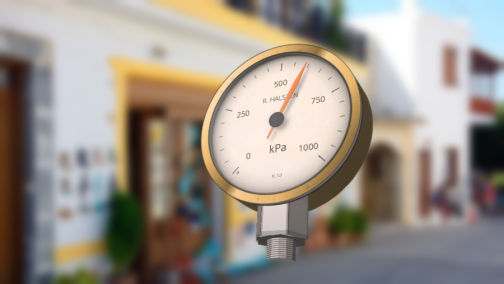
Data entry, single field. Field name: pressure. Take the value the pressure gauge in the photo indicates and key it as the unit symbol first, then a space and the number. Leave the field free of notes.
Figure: kPa 600
